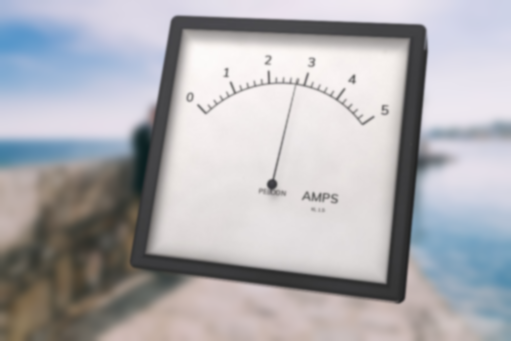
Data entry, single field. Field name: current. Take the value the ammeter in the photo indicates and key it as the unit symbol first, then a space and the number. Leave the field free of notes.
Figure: A 2.8
